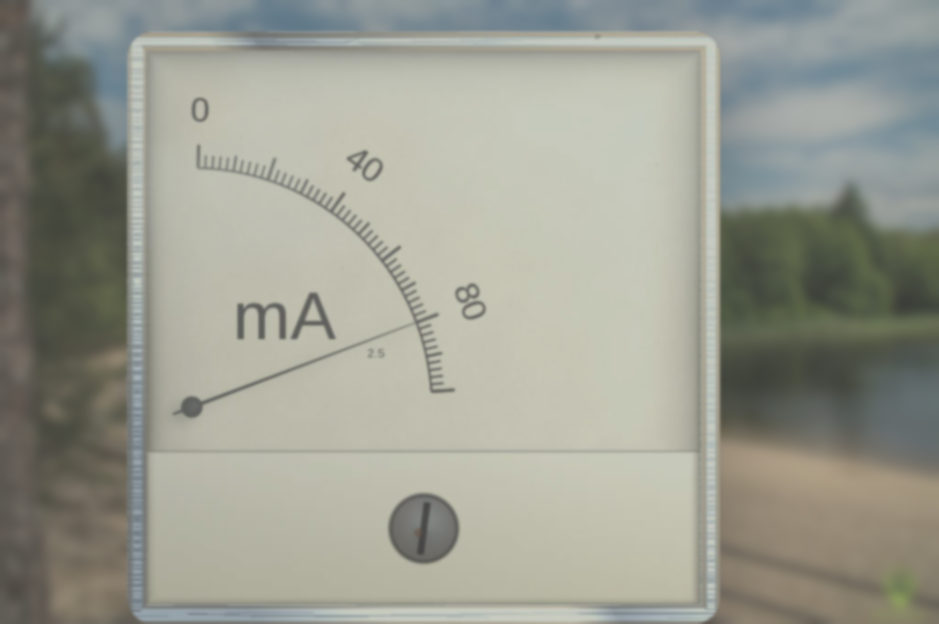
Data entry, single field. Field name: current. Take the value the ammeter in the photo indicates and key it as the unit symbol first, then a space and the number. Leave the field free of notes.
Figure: mA 80
